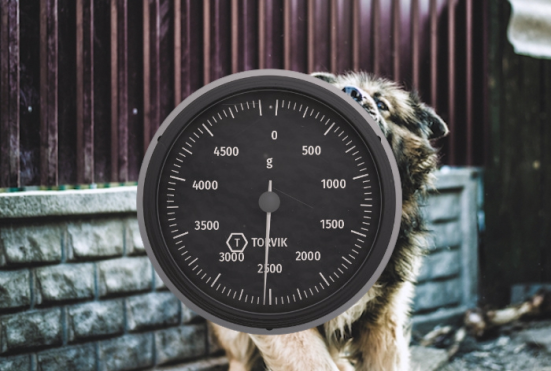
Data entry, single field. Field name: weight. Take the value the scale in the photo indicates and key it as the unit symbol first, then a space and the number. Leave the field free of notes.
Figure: g 2550
